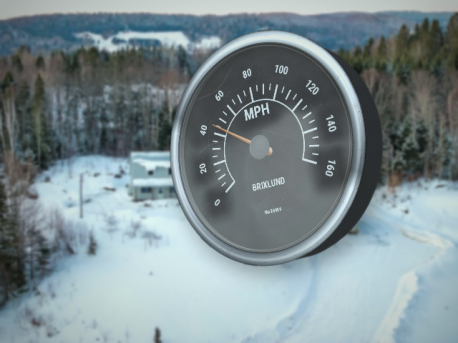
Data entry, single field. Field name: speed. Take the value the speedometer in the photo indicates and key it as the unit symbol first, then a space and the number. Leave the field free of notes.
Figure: mph 45
